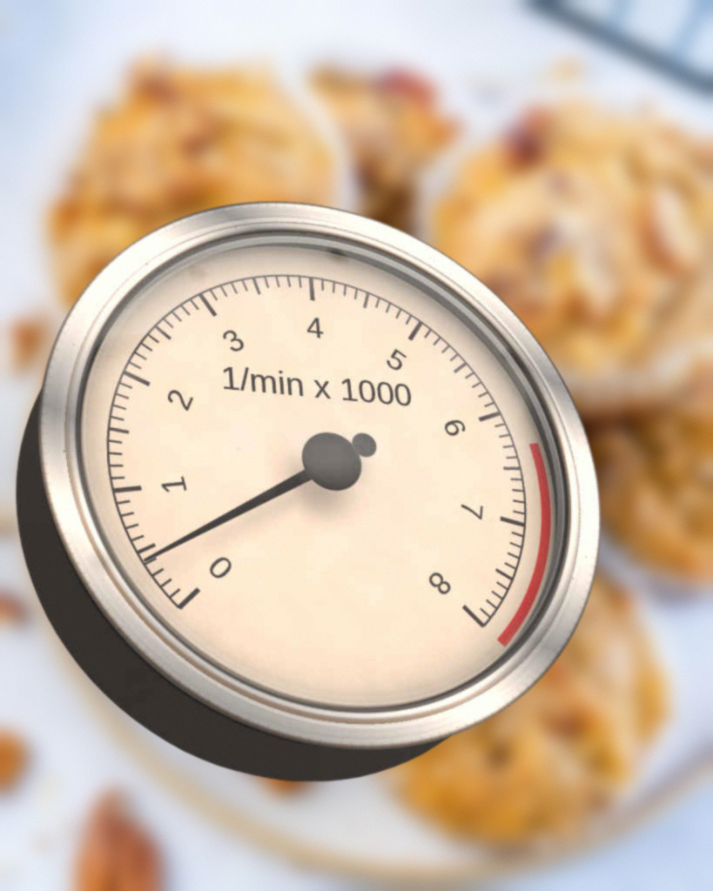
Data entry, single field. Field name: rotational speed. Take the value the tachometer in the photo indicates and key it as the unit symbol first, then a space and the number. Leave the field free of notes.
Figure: rpm 400
